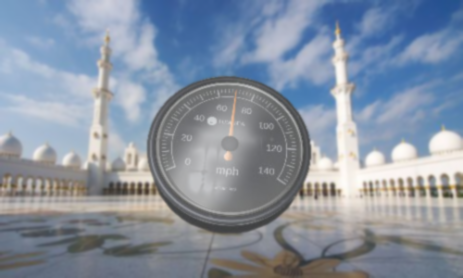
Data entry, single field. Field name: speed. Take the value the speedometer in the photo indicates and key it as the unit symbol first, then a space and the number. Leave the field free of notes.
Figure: mph 70
